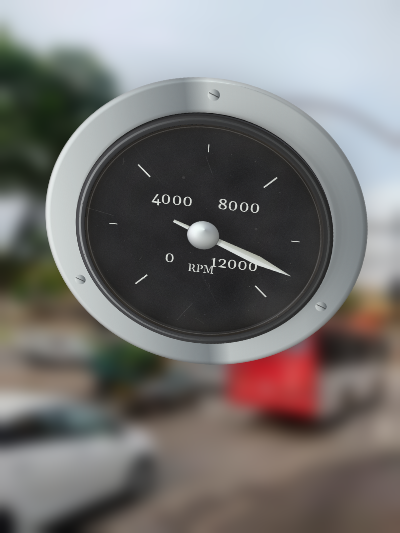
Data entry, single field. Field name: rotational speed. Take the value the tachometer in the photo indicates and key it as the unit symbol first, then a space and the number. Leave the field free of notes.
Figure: rpm 11000
